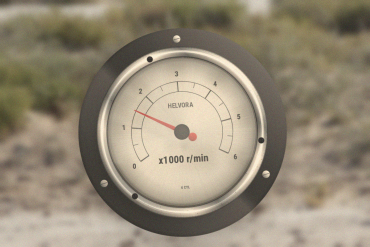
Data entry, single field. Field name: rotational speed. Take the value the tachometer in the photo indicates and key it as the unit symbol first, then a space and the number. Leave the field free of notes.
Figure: rpm 1500
